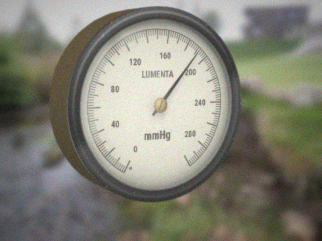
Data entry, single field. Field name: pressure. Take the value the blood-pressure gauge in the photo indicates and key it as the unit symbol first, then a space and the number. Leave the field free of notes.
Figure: mmHg 190
